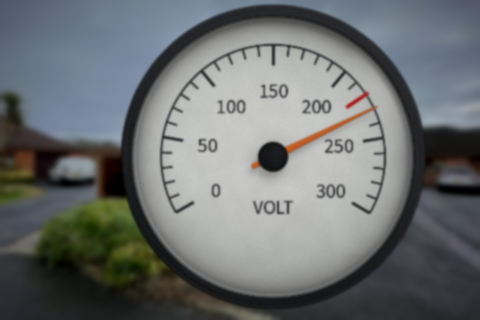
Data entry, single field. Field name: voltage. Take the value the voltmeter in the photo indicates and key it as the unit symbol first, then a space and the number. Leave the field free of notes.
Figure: V 230
